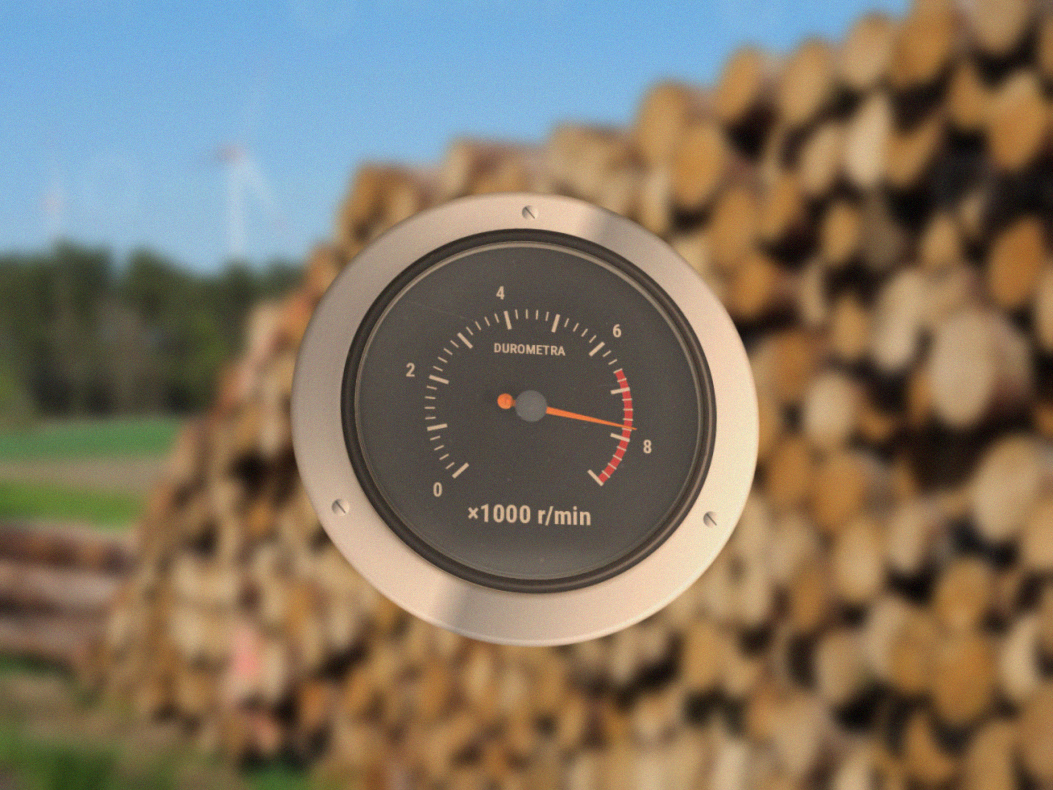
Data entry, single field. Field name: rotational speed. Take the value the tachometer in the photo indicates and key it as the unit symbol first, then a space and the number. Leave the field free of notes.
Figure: rpm 7800
